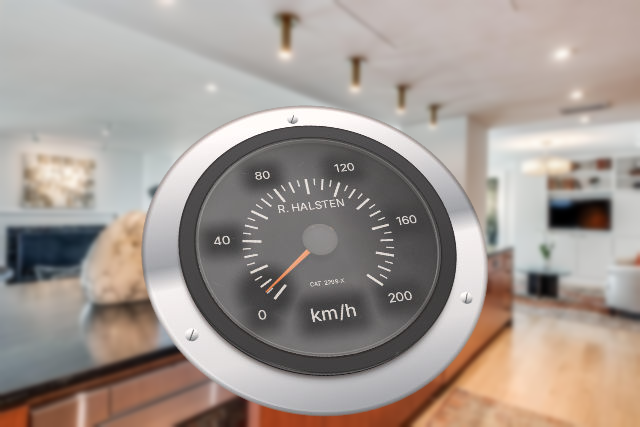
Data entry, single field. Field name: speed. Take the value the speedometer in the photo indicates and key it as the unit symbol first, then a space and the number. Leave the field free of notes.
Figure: km/h 5
